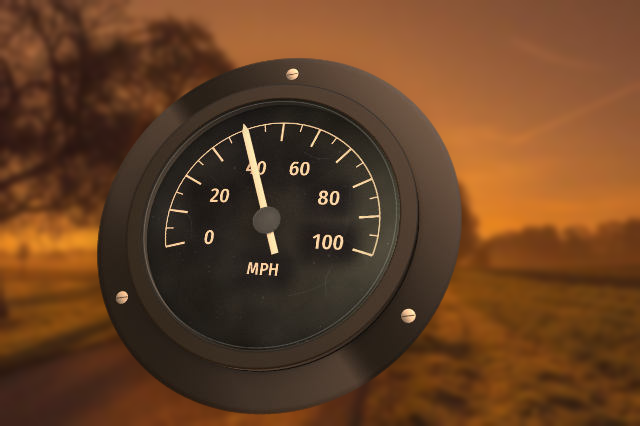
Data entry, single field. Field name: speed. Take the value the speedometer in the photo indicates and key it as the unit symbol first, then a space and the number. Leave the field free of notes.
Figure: mph 40
